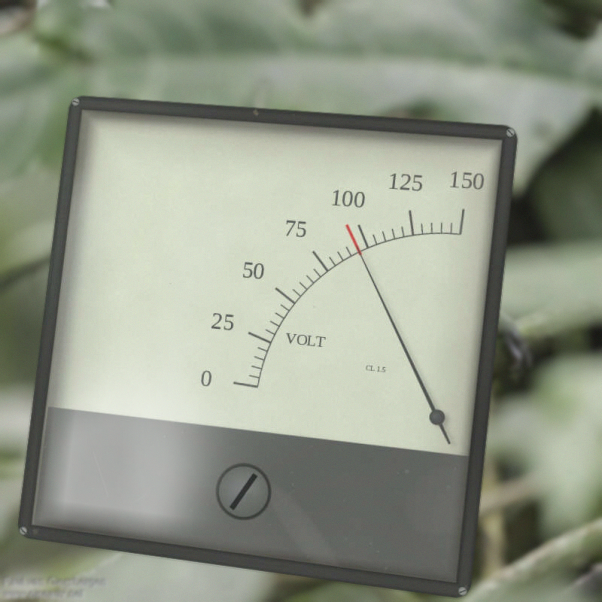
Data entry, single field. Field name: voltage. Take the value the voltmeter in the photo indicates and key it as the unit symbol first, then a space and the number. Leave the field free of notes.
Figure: V 95
